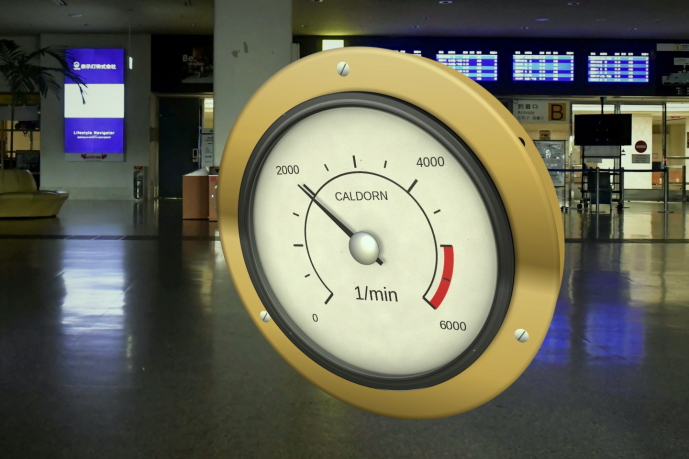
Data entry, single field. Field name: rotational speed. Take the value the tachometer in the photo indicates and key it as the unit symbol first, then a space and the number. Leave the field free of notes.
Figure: rpm 2000
